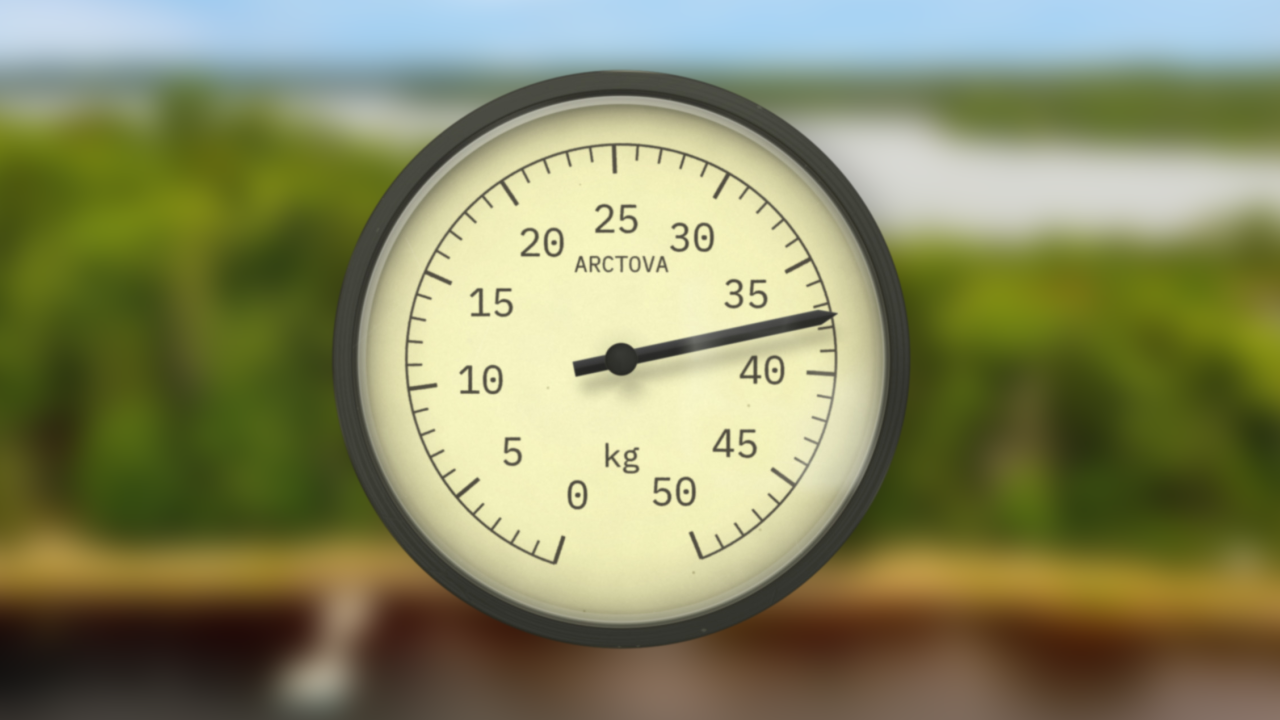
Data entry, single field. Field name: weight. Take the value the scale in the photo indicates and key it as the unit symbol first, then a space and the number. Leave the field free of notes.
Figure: kg 37.5
